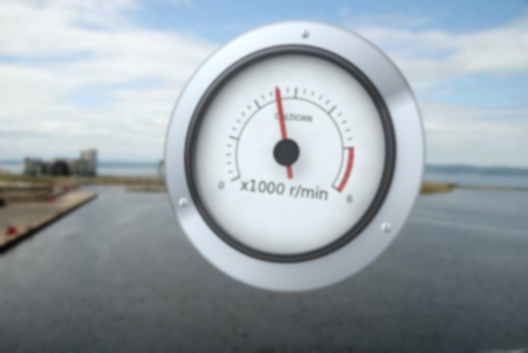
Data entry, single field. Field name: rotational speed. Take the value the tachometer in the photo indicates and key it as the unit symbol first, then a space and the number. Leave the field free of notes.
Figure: rpm 2600
